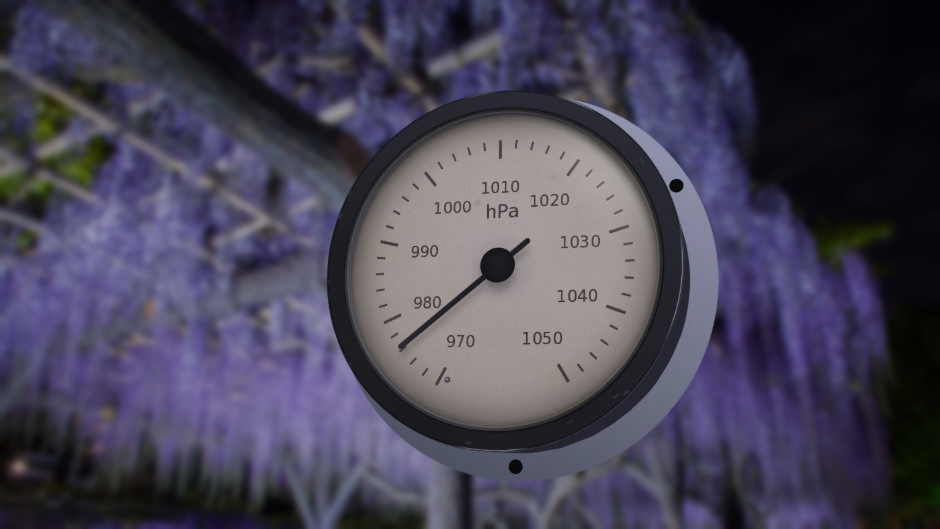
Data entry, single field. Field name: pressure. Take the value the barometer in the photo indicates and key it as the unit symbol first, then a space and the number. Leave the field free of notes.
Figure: hPa 976
